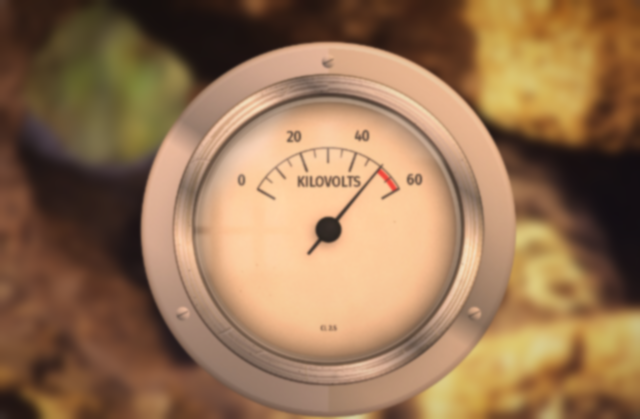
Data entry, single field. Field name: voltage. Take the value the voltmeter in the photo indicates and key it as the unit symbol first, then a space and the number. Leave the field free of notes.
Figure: kV 50
